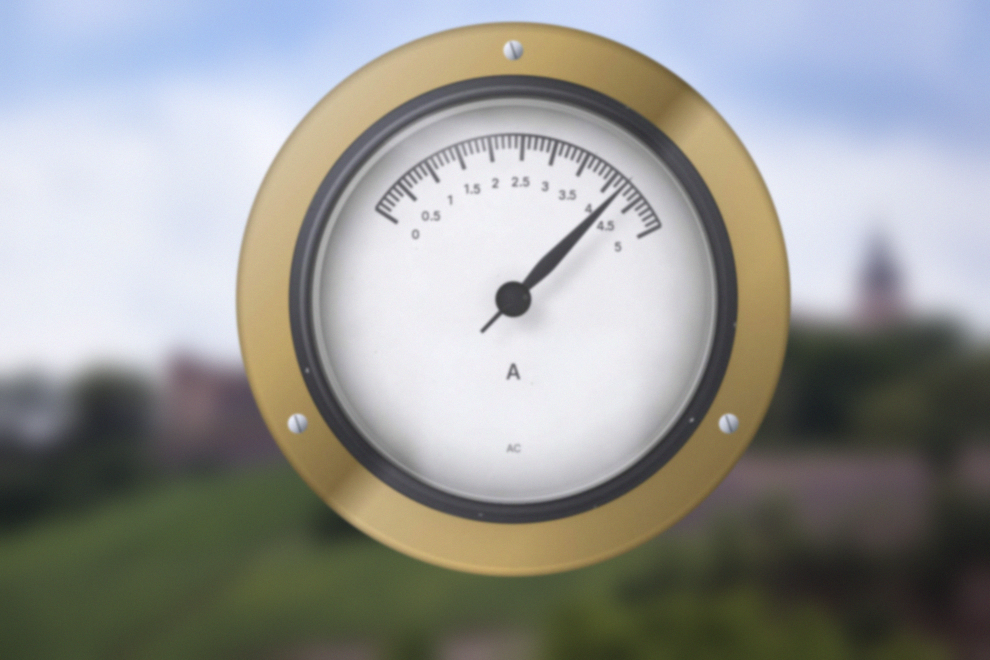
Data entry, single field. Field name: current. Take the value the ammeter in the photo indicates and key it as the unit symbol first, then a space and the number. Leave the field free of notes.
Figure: A 4.2
